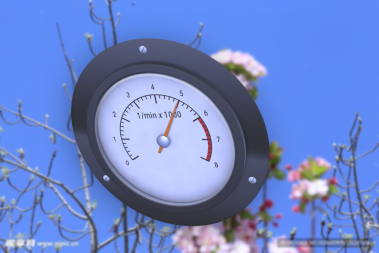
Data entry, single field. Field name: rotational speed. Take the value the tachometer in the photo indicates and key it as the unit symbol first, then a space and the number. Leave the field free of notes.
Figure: rpm 5000
